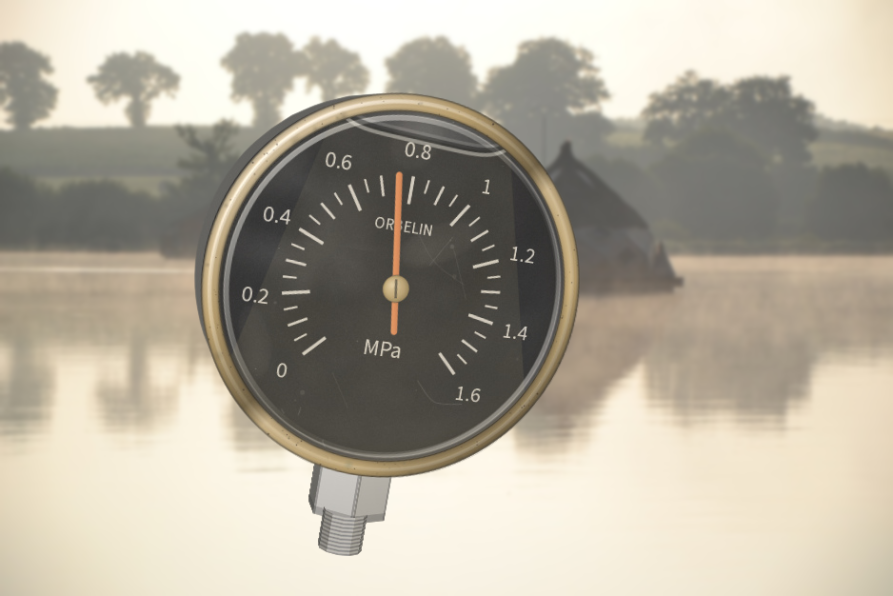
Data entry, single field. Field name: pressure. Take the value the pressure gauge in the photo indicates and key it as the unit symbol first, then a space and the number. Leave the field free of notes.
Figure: MPa 0.75
